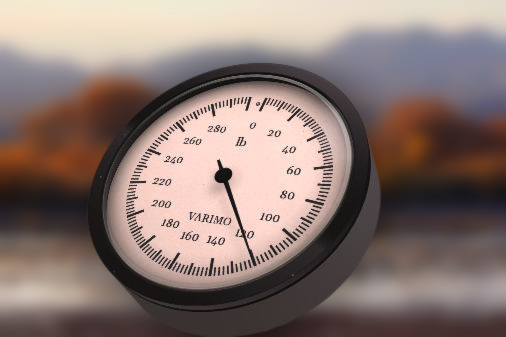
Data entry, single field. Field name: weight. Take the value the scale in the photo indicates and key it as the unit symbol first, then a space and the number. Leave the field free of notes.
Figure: lb 120
